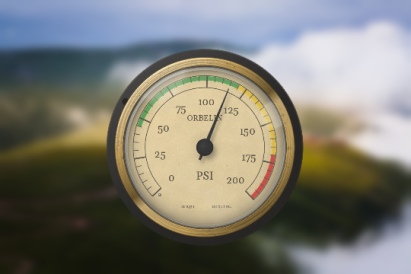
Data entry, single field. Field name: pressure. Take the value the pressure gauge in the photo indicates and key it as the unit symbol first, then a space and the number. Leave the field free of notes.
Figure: psi 115
